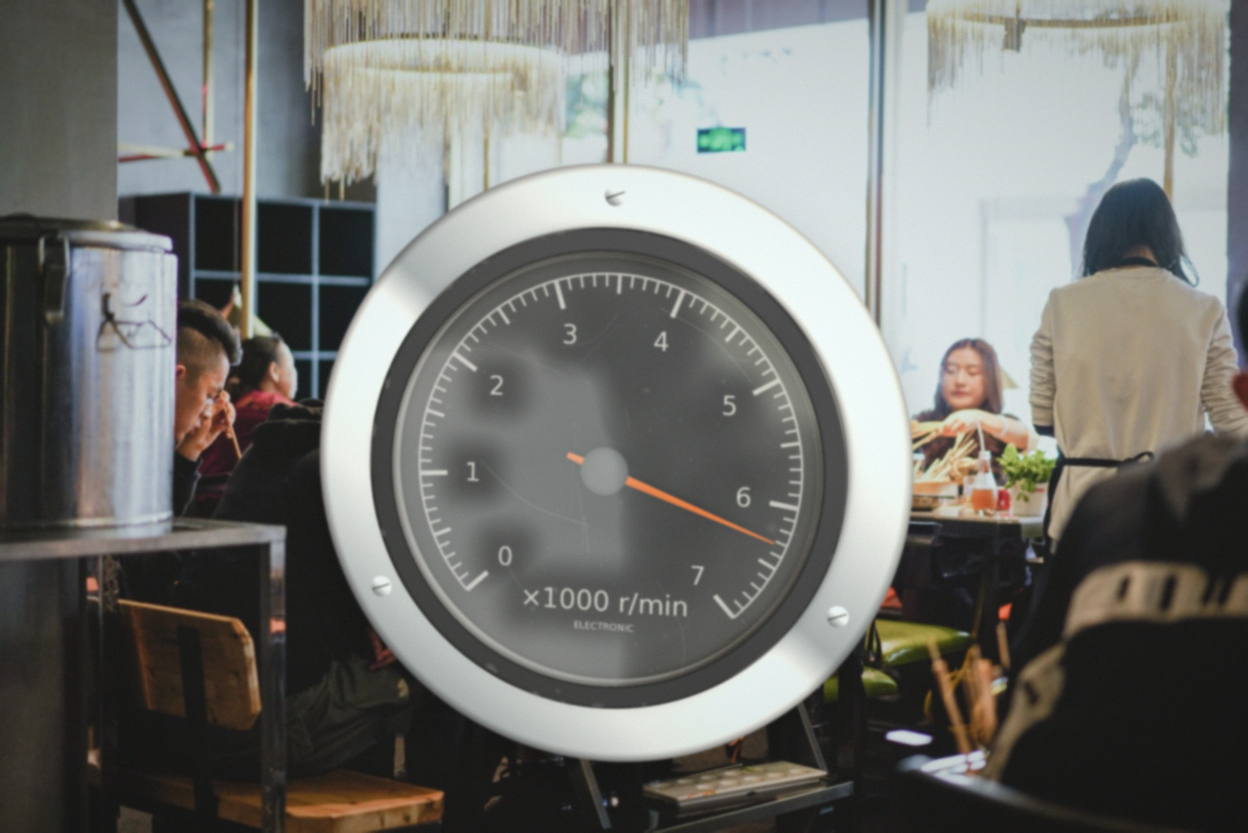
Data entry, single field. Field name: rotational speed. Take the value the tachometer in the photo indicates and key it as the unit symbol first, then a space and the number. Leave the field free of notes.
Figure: rpm 6300
